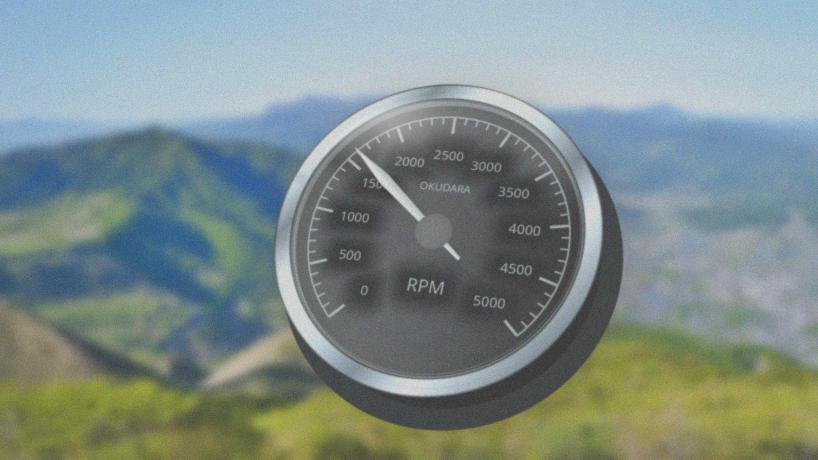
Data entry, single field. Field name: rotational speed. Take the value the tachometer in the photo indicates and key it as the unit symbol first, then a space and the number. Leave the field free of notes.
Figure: rpm 1600
